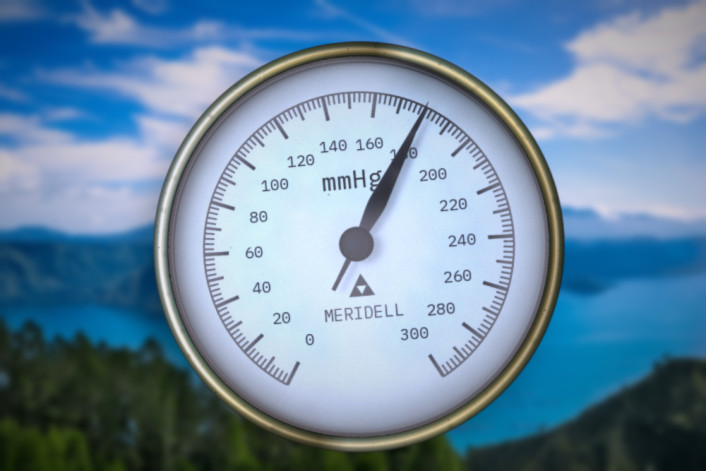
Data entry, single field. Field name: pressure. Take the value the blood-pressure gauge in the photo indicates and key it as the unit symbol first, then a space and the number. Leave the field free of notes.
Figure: mmHg 180
